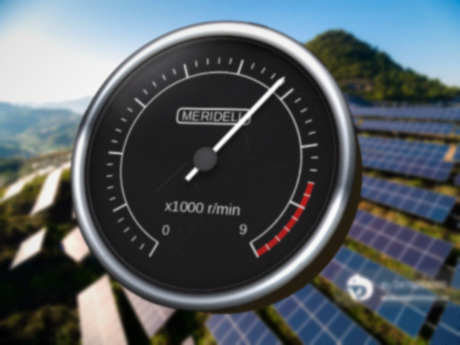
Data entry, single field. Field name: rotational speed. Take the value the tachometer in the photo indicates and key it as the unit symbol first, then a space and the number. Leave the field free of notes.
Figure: rpm 5800
